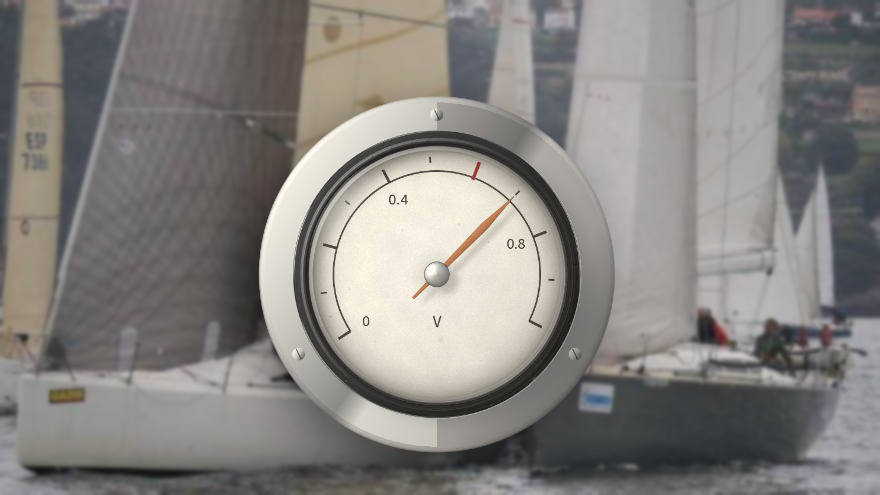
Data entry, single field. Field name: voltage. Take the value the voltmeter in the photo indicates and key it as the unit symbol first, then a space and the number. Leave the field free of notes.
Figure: V 0.7
